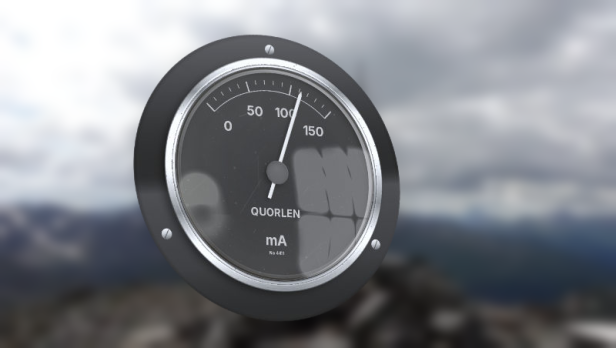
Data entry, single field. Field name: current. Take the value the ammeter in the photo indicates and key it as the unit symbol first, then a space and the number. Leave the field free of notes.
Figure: mA 110
